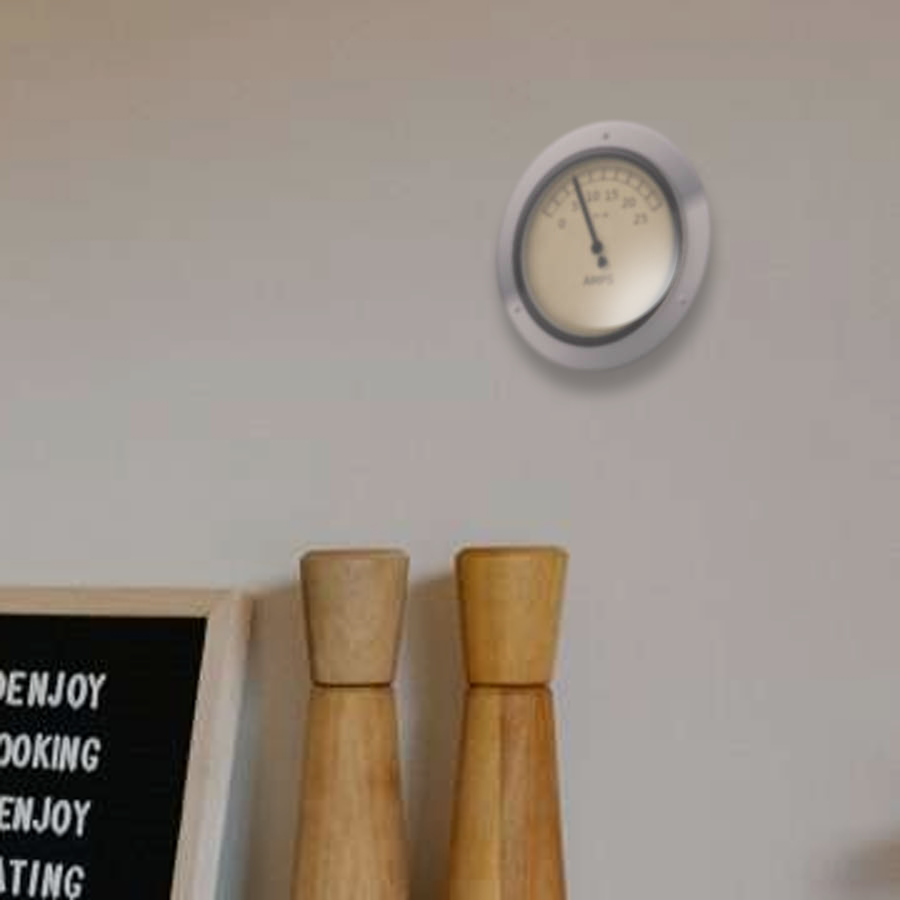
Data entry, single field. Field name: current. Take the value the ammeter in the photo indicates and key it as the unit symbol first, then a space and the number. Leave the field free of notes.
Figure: A 7.5
